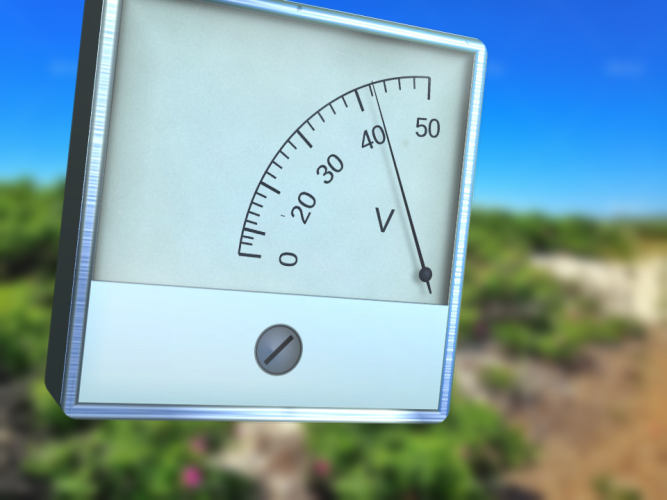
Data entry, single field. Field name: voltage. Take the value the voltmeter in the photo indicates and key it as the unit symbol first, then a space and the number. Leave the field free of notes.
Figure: V 42
